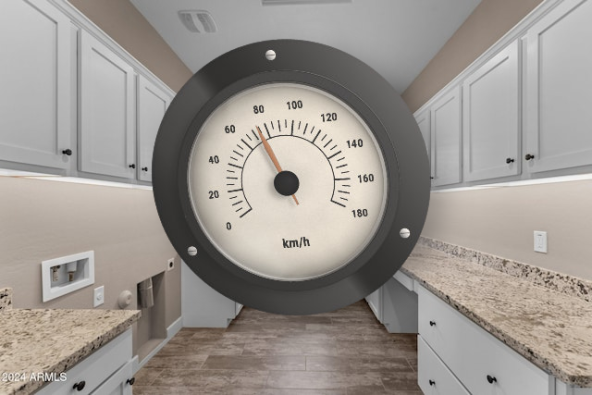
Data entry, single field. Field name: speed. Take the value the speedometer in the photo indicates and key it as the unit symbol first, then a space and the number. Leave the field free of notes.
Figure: km/h 75
